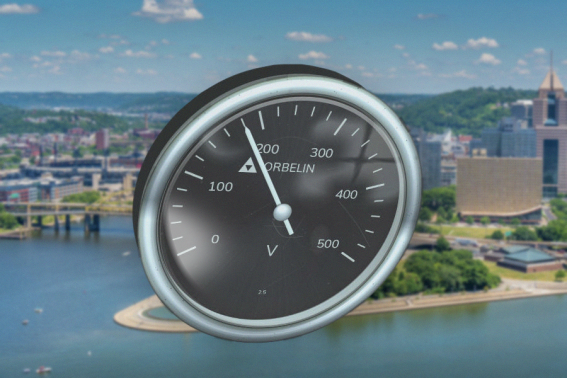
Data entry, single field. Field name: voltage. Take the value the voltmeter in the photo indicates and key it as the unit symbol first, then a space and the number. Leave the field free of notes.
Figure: V 180
